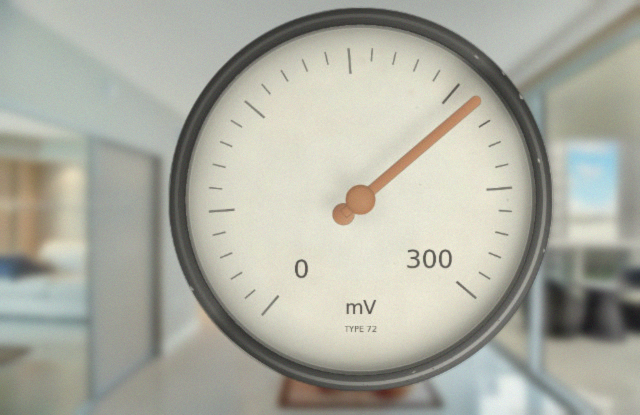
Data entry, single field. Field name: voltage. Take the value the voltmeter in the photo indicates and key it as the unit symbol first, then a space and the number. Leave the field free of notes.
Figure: mV 210
